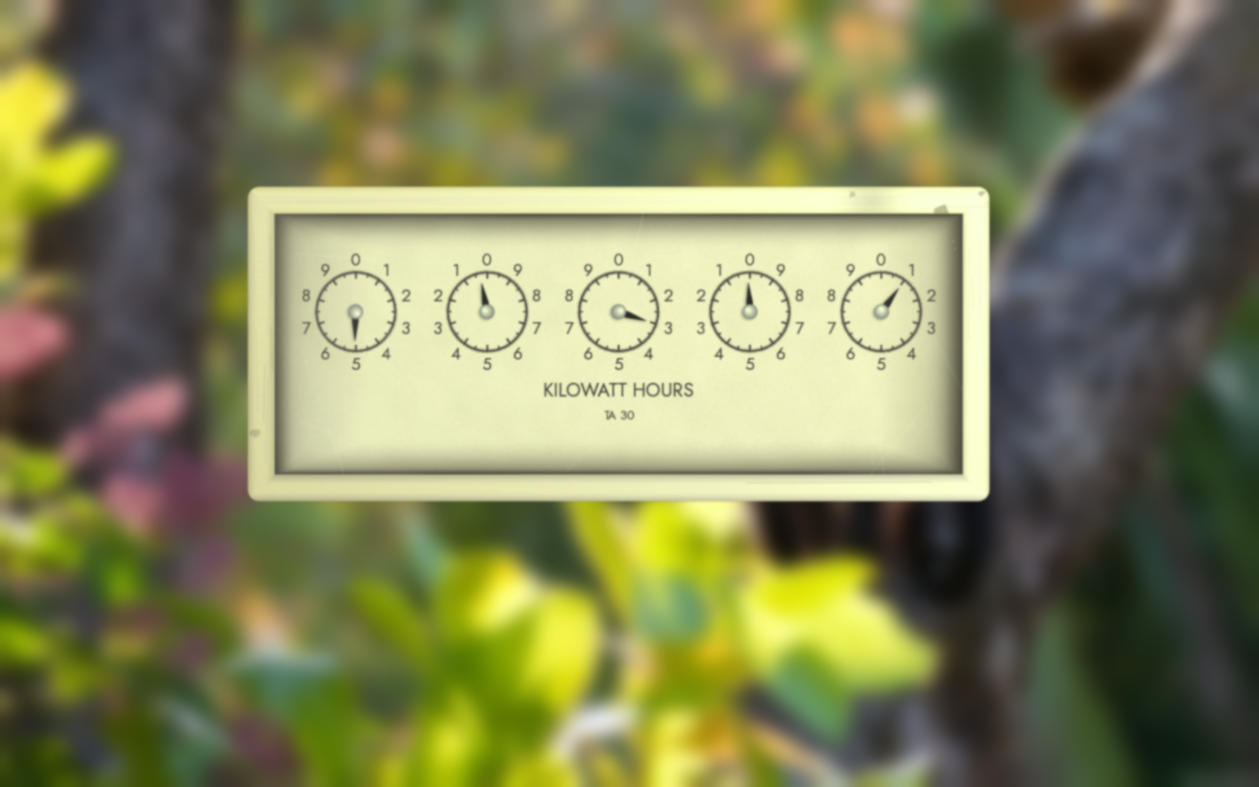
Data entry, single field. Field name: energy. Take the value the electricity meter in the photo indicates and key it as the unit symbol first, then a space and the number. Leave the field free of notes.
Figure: kWh 50301
